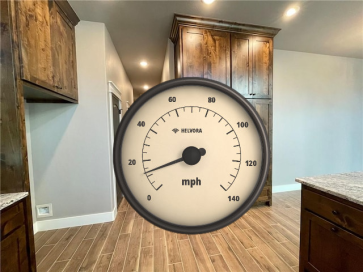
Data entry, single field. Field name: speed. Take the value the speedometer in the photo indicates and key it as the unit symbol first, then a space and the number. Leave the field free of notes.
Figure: mph 12.5
